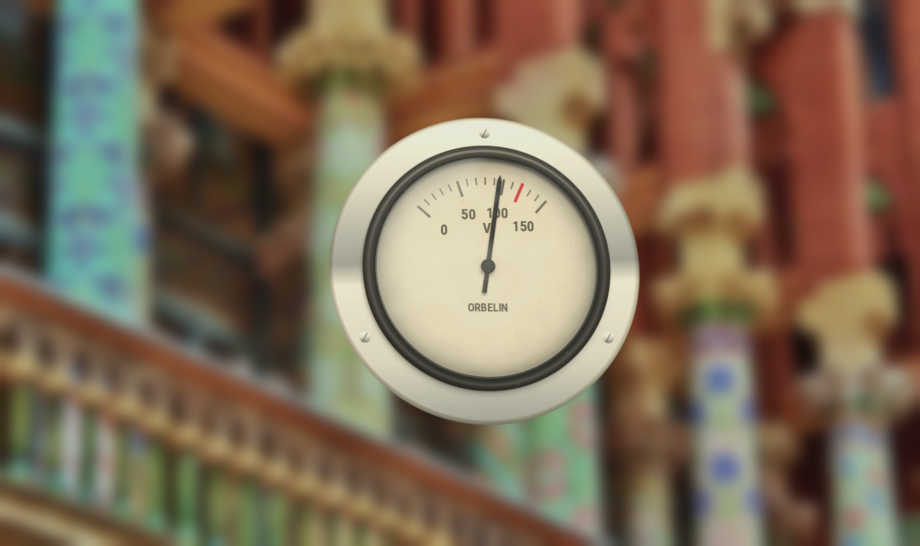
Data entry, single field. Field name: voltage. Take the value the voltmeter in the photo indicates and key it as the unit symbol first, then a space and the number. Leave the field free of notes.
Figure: V 95
